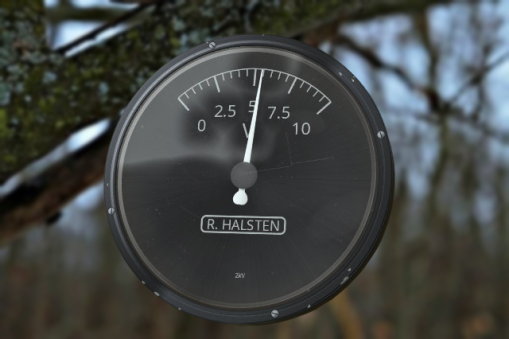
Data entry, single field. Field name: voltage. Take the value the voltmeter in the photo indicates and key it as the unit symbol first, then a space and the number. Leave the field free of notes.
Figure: V 5.5
